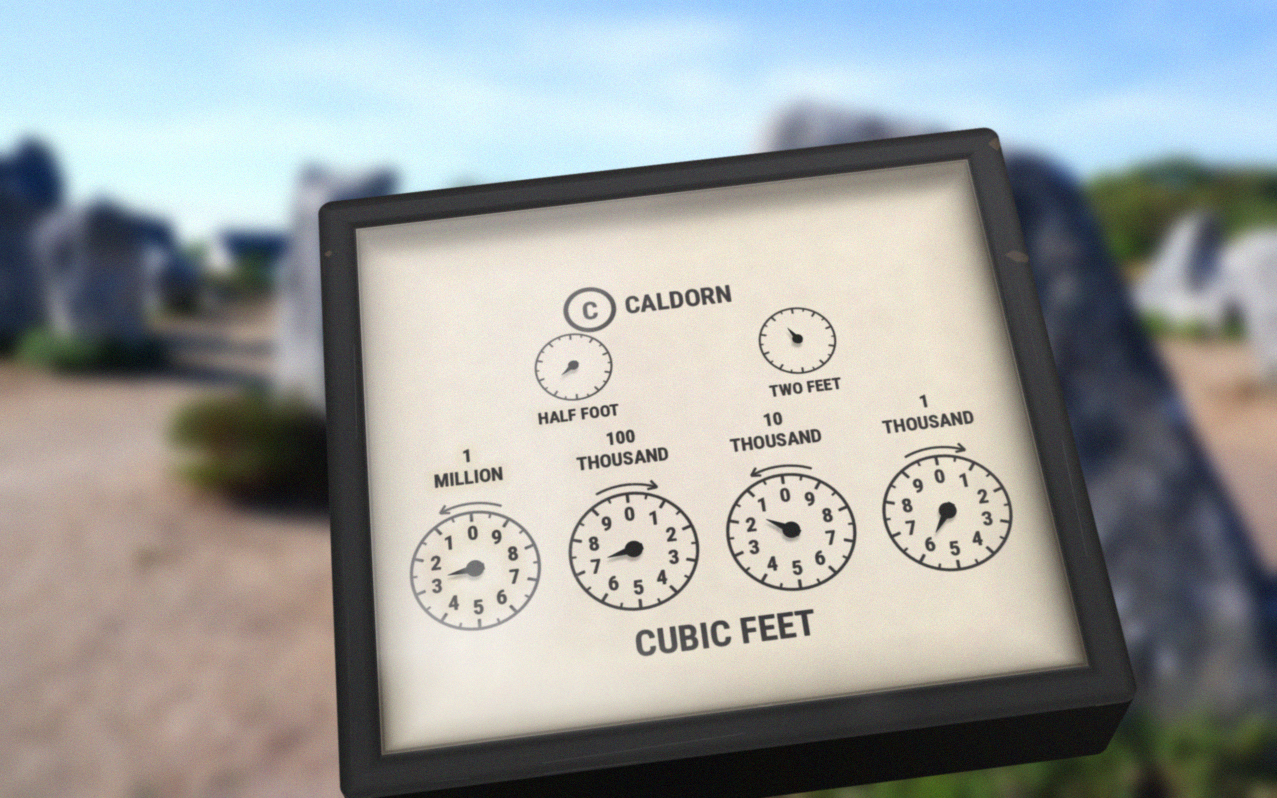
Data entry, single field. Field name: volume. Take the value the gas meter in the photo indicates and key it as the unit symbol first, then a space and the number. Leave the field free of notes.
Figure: ft³ 271600
